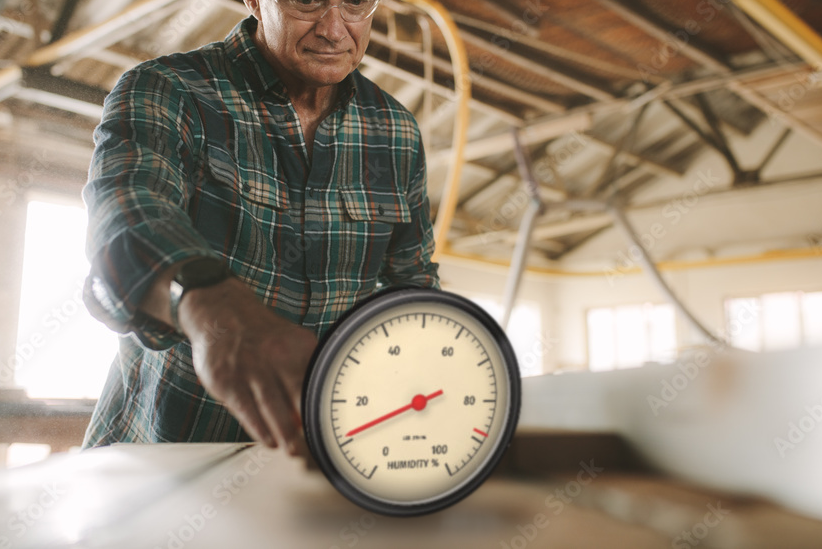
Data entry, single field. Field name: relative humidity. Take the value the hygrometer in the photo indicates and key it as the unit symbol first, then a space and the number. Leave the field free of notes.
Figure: % 12
